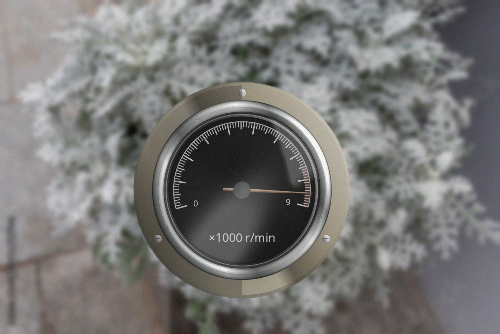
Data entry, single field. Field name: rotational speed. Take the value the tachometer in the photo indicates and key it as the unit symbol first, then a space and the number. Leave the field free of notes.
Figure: rpm 8500
